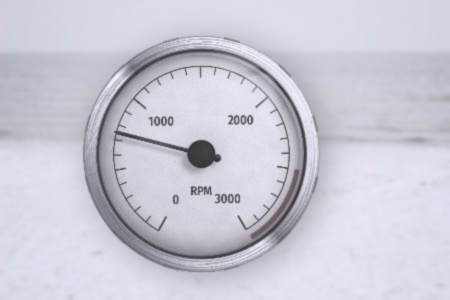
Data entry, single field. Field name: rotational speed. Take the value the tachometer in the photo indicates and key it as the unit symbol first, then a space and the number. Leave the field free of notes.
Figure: rpm 750
